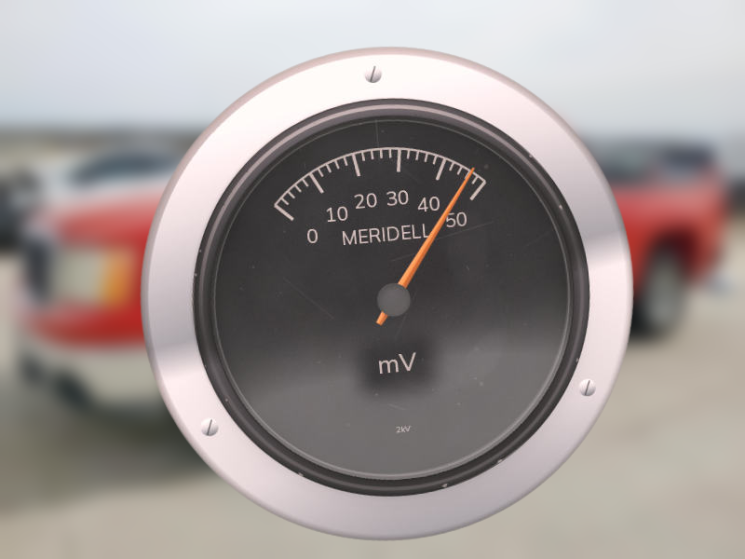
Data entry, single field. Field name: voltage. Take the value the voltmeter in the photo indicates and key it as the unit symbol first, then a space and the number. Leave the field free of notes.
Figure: mV 46
